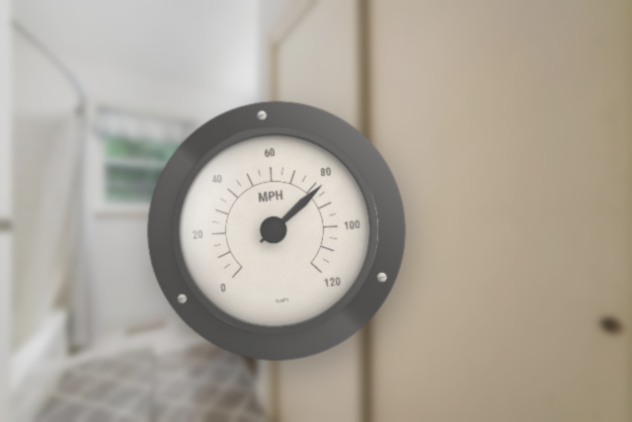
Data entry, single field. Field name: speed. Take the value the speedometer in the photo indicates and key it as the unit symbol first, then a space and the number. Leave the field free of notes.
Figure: mph 82.5
